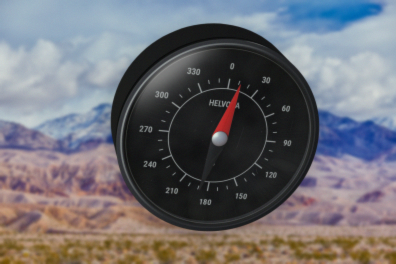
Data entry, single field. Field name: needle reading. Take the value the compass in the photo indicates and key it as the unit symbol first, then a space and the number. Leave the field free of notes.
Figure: ° 10
